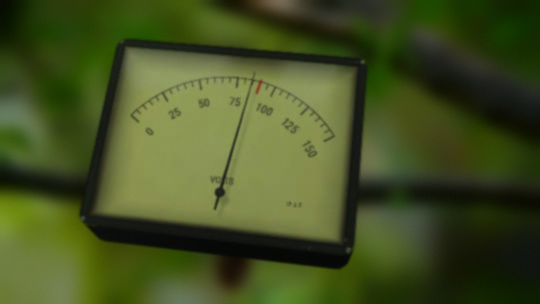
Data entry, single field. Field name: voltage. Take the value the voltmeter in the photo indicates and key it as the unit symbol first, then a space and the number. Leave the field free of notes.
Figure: V 85
